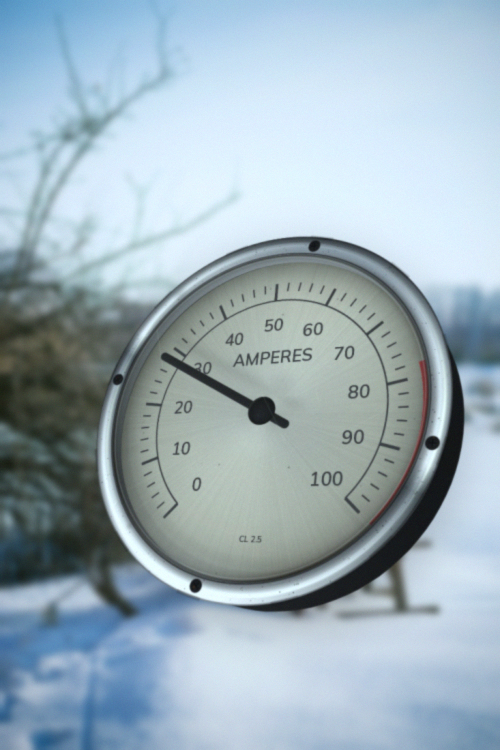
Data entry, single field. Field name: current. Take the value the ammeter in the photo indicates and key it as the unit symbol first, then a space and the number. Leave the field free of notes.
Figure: A 28
